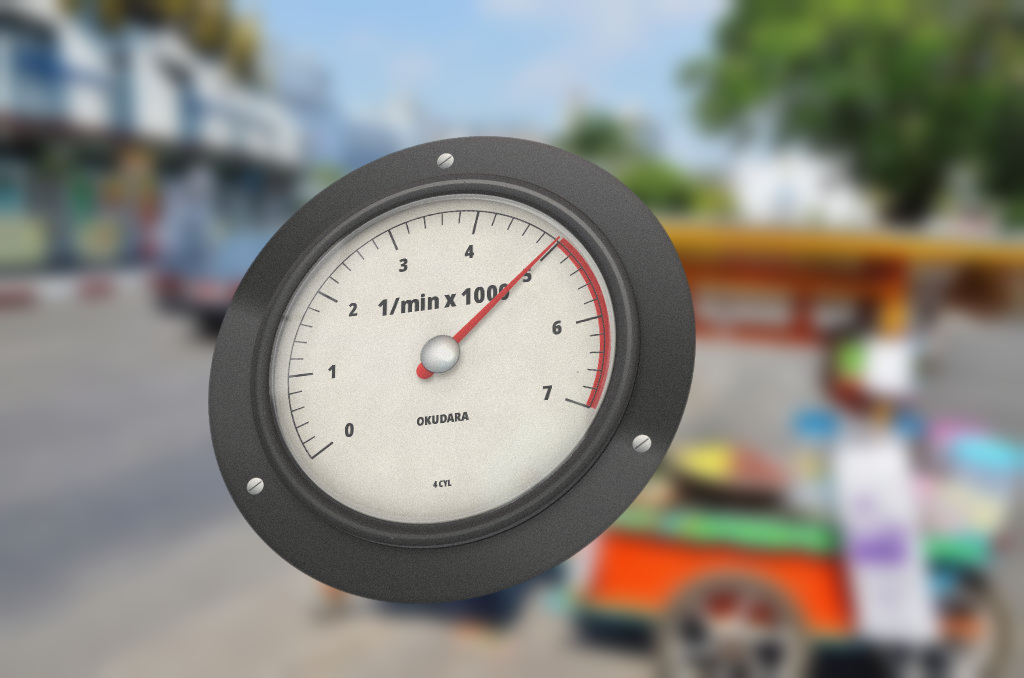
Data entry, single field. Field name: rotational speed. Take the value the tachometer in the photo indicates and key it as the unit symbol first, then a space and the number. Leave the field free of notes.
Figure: rpm 5000
